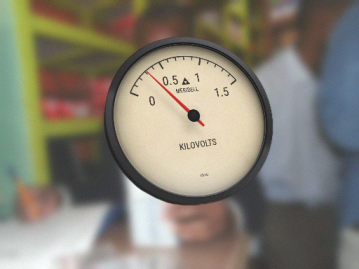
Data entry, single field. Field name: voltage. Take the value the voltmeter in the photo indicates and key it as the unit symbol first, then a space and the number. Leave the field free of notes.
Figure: kV 0.3
